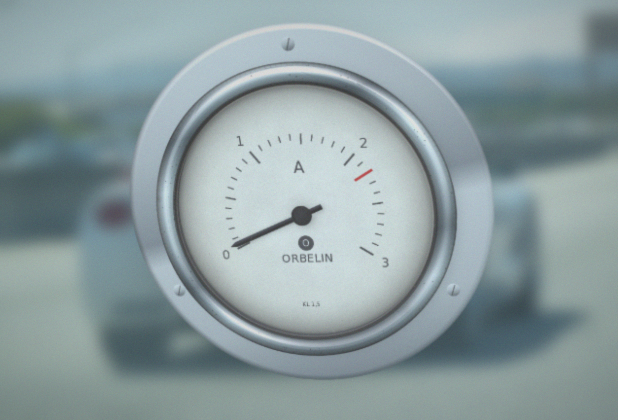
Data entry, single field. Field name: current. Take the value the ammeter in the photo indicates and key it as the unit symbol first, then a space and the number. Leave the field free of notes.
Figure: A 0.05
